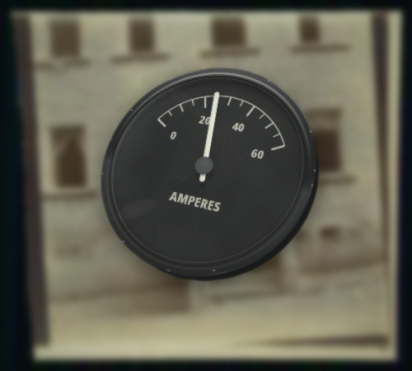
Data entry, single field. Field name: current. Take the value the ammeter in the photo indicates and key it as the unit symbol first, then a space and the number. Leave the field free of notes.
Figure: A 25
